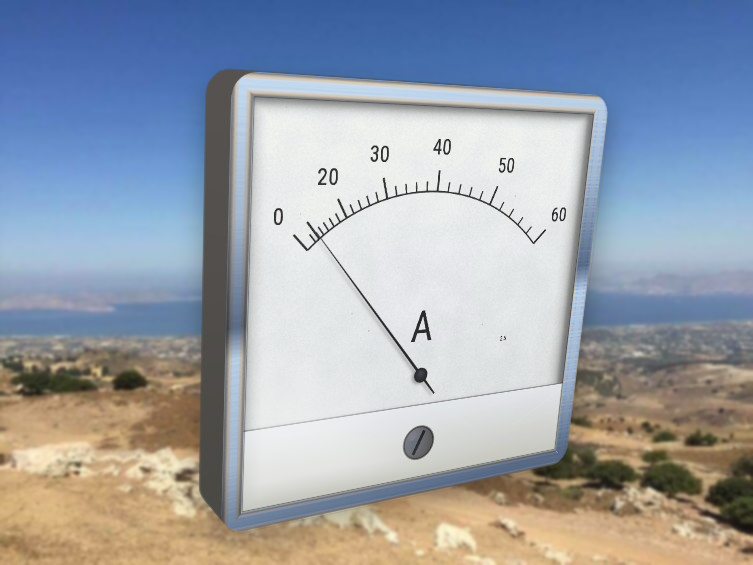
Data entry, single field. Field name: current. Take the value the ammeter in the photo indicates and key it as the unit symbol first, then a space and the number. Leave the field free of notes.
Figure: A 10
